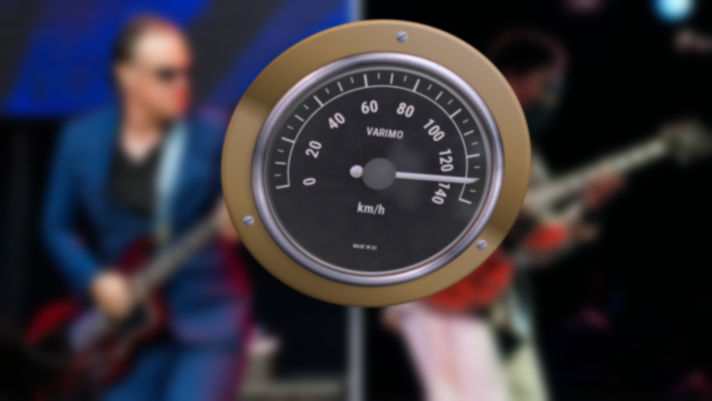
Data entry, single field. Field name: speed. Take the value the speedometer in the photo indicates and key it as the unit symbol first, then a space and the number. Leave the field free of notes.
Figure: km/h 130
